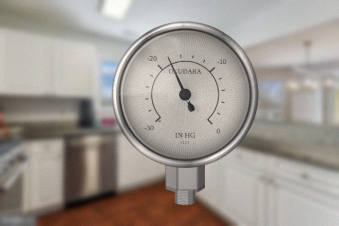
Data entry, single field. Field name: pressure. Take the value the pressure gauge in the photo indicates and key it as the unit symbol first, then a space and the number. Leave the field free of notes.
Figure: inHg -18
